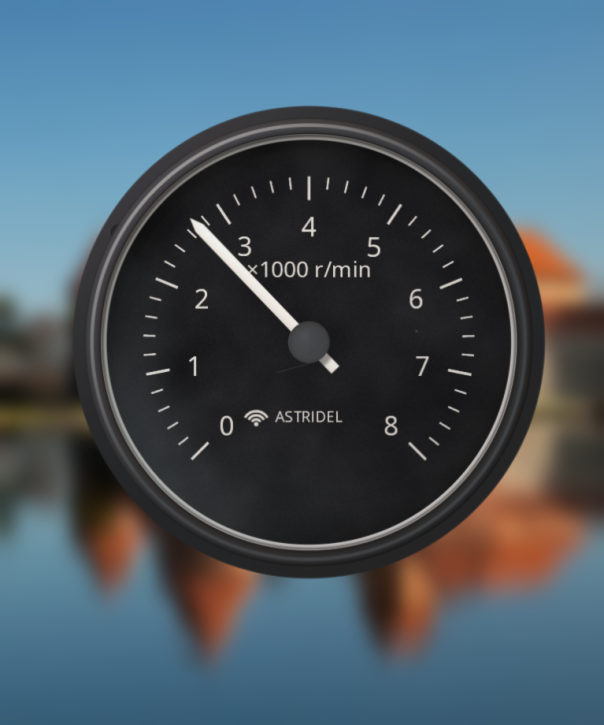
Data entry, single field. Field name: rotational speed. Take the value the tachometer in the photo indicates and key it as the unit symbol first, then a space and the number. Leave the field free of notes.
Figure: rpm 2700
